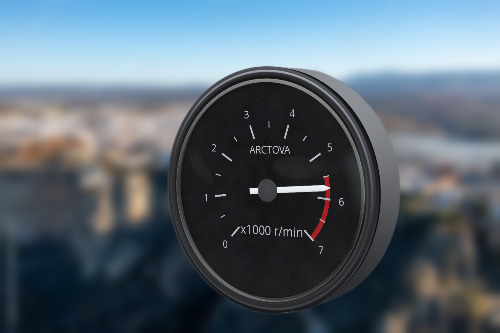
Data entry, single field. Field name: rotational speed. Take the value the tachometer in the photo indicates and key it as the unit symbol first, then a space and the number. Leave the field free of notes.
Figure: rpm 5750
